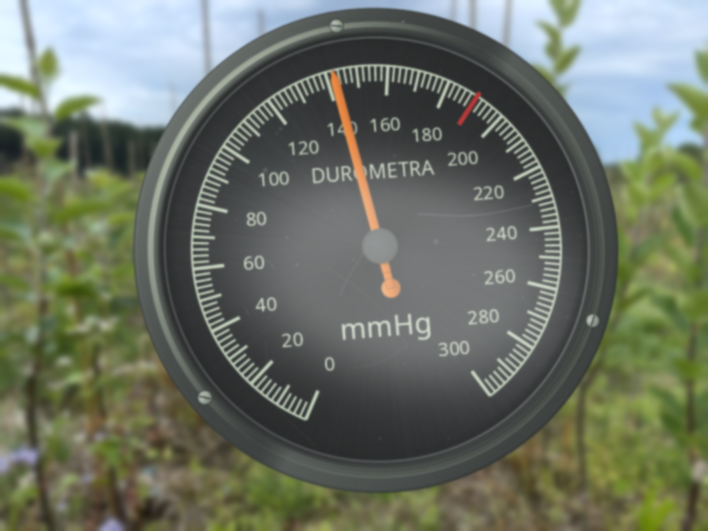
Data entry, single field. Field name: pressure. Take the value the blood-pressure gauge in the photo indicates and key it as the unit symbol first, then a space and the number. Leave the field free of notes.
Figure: mmHg 142
